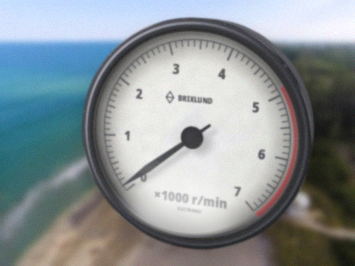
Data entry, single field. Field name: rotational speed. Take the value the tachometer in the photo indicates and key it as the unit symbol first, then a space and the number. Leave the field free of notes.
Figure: rpm 100
